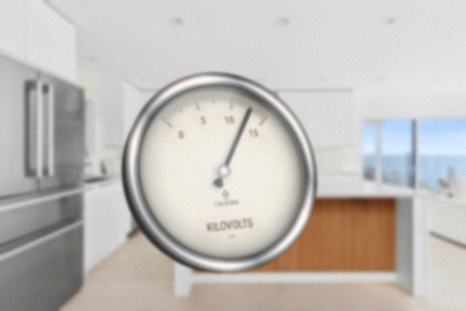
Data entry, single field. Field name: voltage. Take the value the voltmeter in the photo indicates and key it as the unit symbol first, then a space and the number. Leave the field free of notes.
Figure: kV 12.5
